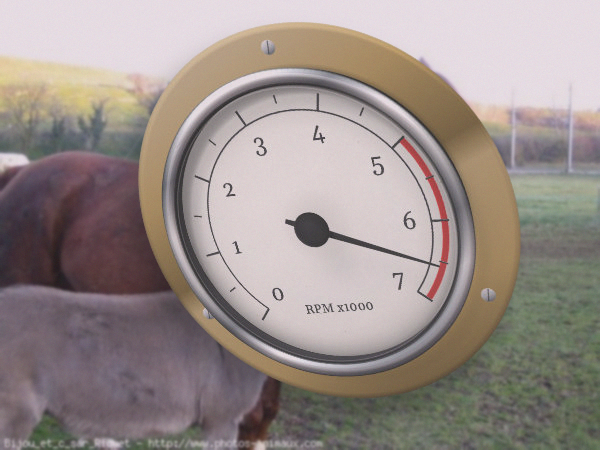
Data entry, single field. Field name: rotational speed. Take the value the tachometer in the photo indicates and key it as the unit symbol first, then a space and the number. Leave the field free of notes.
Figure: rpm 6500
